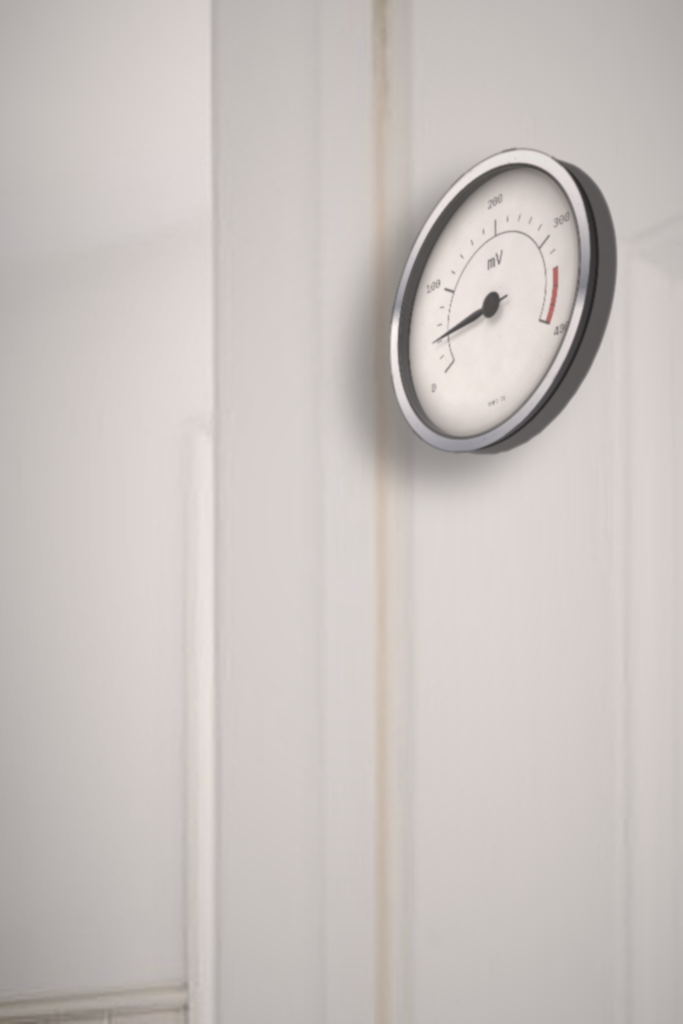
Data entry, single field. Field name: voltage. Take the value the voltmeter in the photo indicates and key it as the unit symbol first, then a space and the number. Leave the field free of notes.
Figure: mV 40
